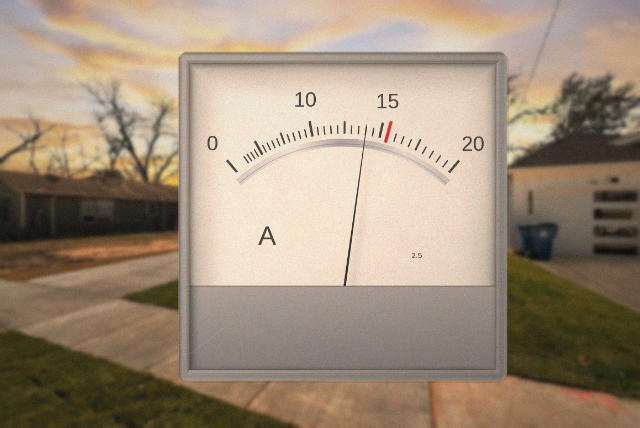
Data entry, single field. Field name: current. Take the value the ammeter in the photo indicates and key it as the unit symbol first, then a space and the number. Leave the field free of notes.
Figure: A 14
